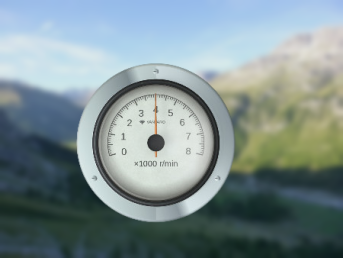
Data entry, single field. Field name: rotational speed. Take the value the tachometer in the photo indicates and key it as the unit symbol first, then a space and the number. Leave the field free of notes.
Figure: rpm 4000
